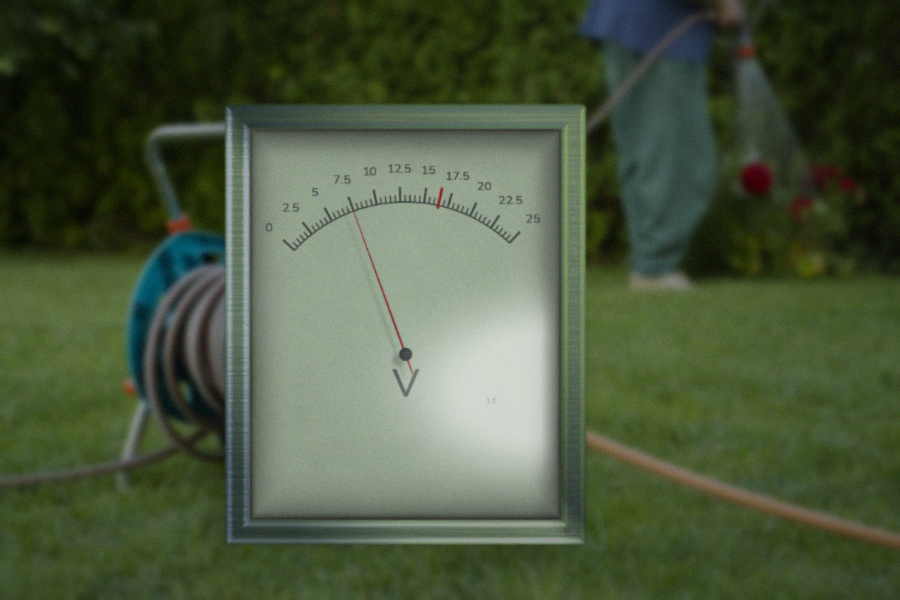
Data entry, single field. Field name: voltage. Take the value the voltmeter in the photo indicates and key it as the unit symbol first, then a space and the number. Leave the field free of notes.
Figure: V 7.5
